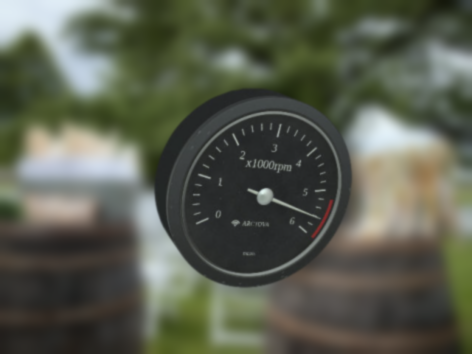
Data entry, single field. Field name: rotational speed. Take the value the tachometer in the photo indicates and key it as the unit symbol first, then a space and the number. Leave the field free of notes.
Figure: rpm 5600
